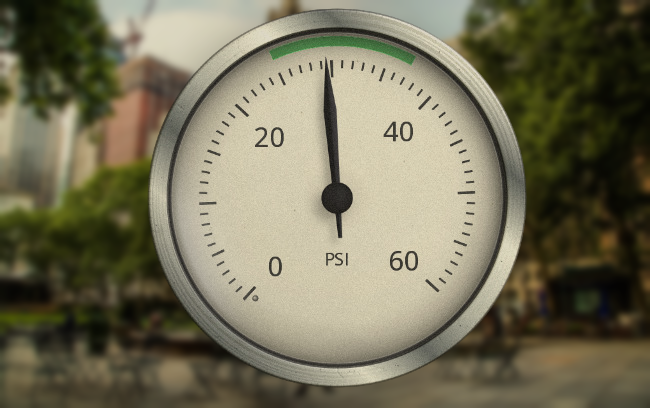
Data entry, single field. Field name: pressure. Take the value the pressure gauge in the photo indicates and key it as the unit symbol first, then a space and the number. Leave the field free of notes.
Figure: psi 29.5
